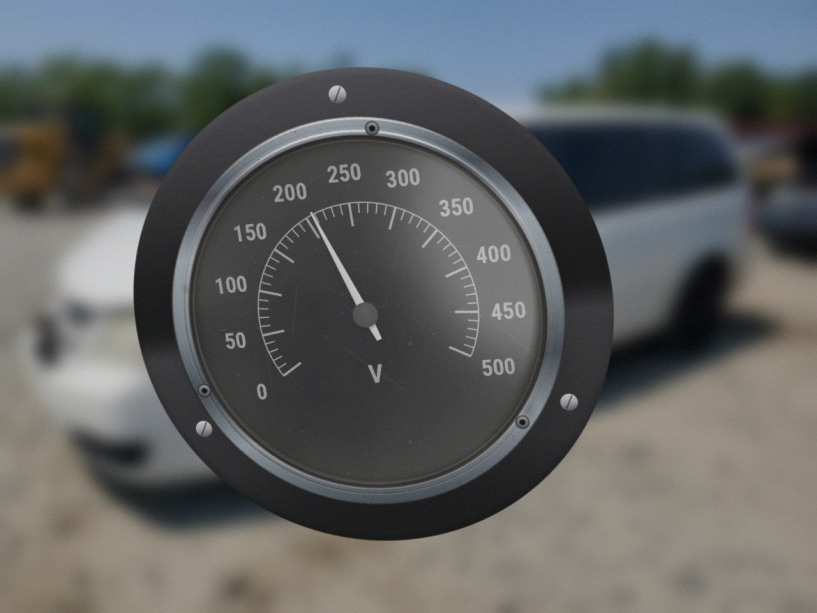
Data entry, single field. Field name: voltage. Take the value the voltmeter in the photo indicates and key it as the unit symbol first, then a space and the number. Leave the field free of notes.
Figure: V 210
